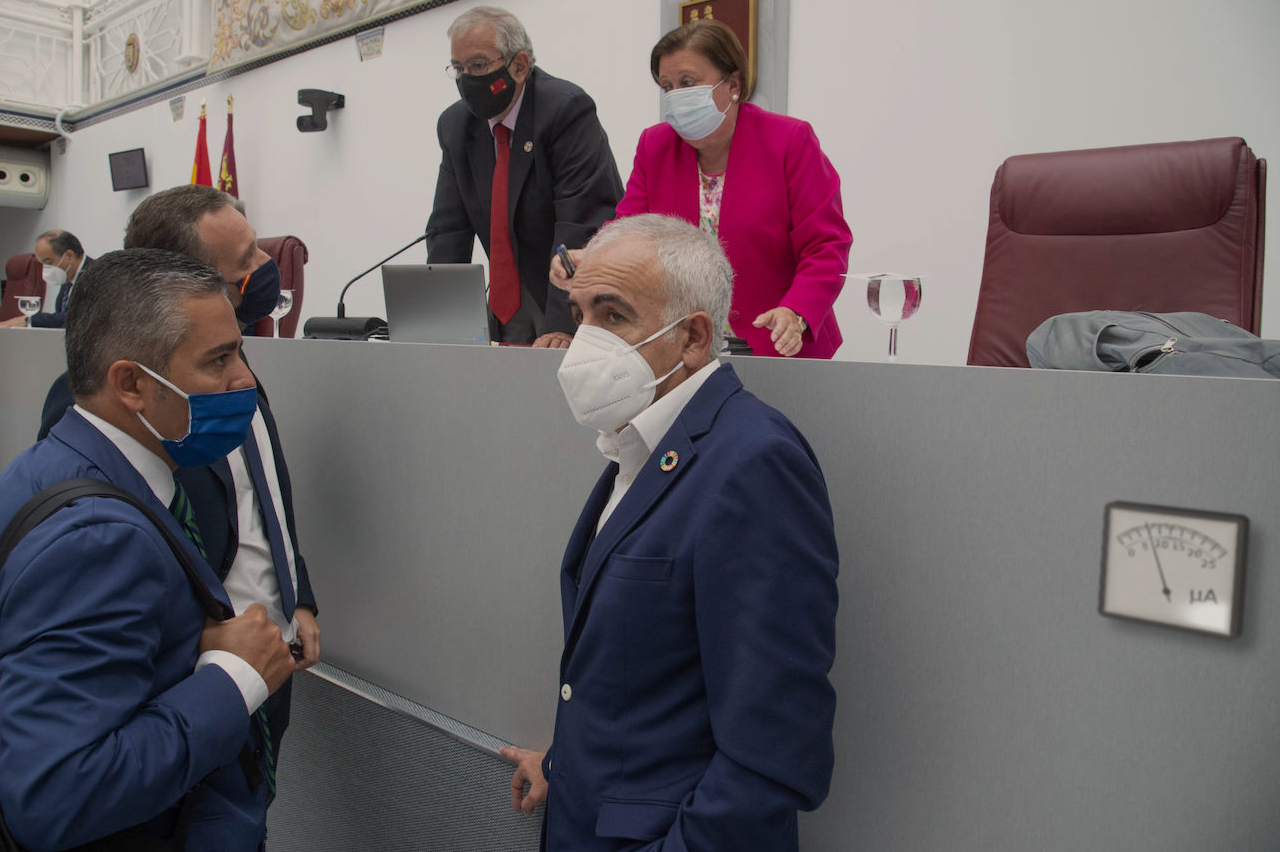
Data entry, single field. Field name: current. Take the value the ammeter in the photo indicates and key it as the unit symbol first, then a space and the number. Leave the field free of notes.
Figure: µA 7.5
